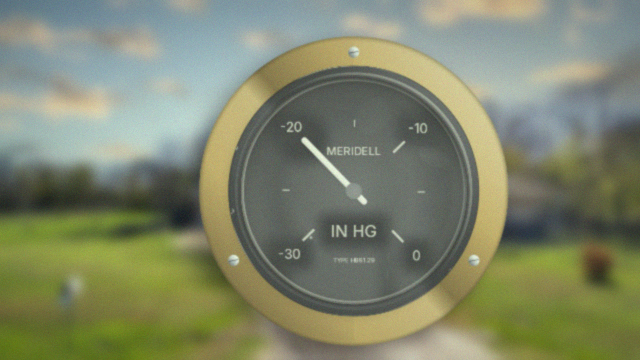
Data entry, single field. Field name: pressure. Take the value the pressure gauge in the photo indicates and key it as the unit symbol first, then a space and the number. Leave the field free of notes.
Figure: inHg -20
